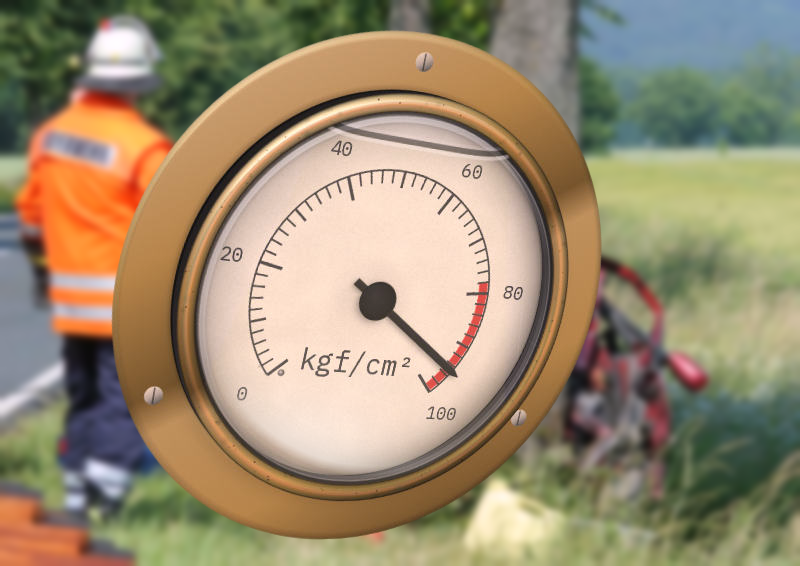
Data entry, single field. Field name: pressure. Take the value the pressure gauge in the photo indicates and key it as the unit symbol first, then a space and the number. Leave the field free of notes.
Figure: kg/cm² 95
